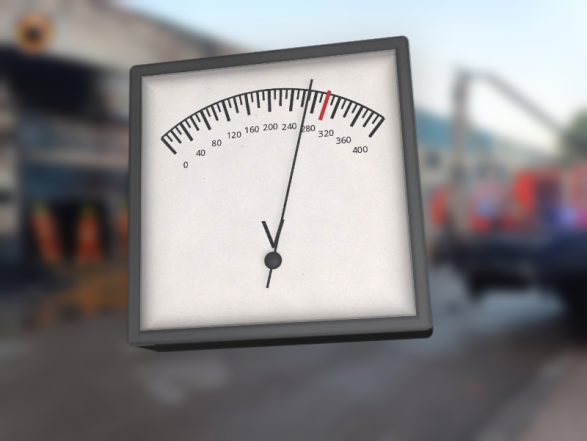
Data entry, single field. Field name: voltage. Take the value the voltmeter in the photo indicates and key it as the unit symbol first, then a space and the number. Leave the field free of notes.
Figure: V 270
